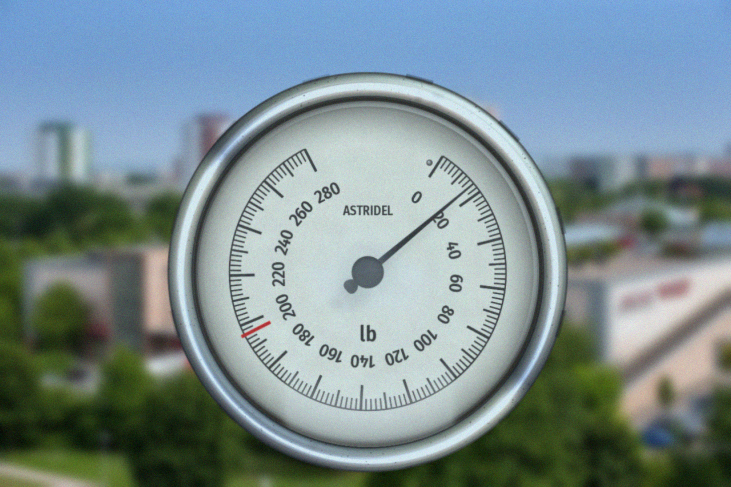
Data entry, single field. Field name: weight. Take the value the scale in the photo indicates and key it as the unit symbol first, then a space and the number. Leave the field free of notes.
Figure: lb 16
